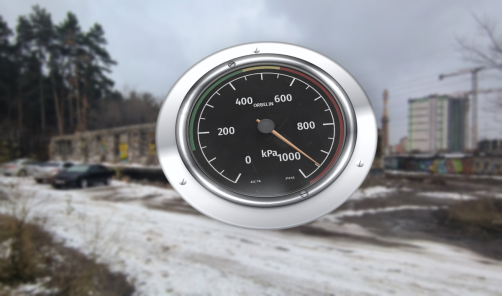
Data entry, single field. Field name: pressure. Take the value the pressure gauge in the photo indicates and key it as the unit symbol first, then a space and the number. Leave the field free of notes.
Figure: kPa 950
